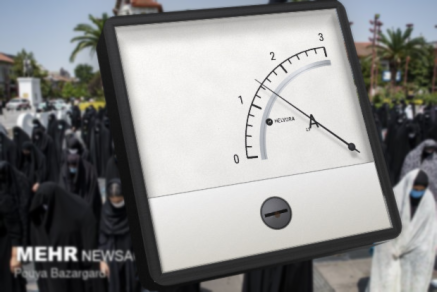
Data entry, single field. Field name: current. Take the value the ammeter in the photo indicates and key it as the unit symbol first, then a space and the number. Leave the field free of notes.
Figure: A 1.4
